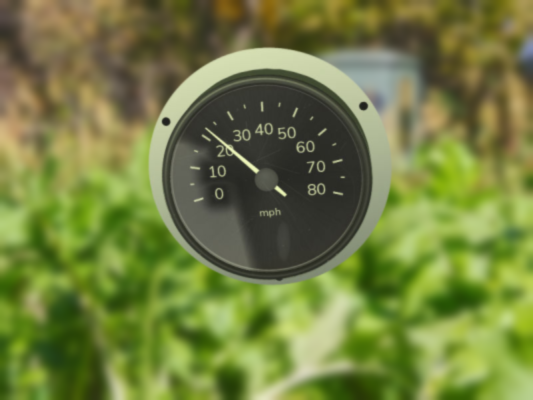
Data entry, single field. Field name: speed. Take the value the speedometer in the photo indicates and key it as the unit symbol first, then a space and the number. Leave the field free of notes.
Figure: mph 22.5
